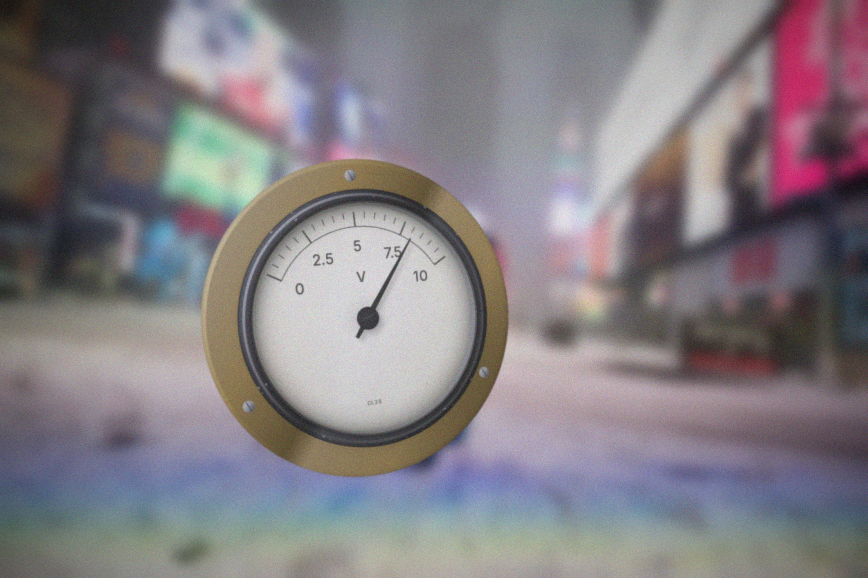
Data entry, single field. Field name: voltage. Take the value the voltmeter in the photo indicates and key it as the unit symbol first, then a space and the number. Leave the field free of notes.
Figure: V 8
